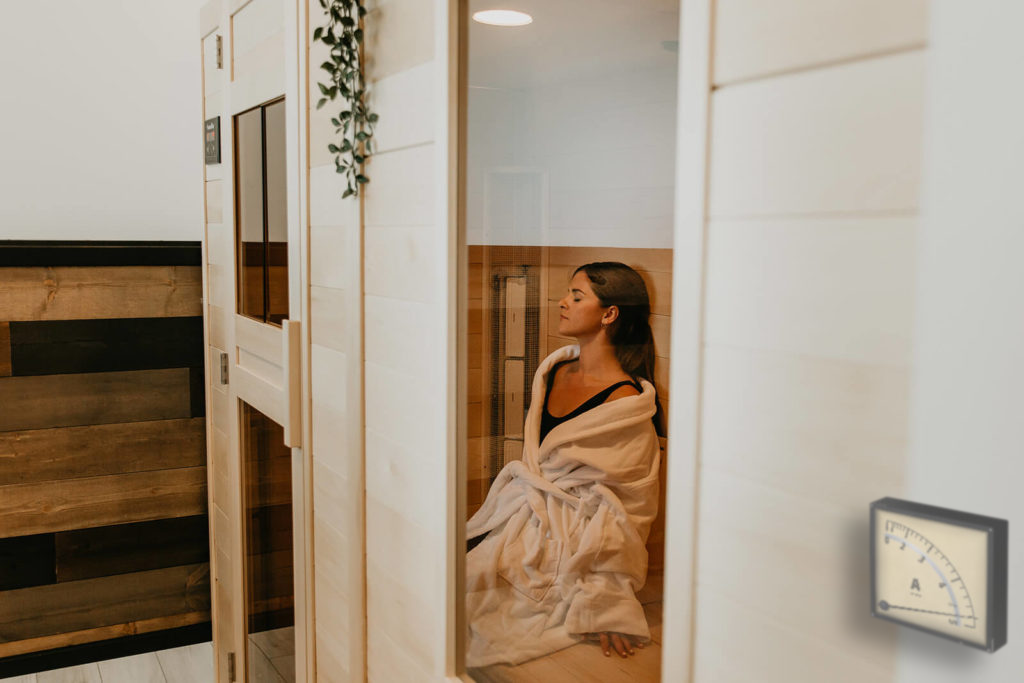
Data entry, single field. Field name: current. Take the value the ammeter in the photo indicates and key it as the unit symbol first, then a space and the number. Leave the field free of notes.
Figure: A 4.8
